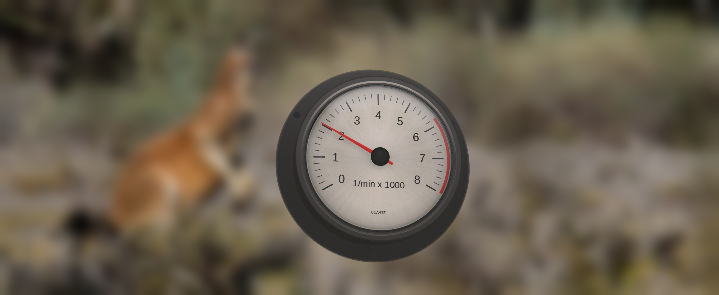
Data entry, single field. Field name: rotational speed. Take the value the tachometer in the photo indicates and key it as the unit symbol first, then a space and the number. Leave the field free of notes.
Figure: rpm 2000
